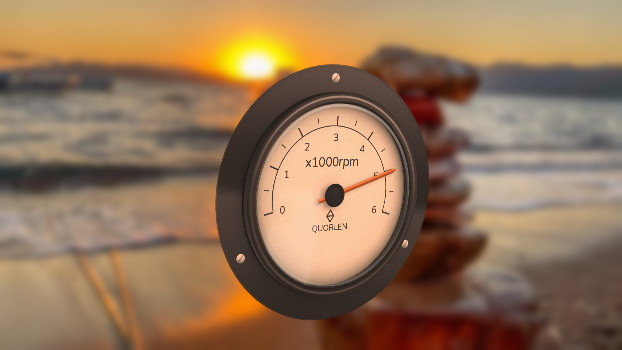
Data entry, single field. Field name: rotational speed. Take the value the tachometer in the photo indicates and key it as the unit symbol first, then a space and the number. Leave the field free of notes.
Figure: rpm 5000
